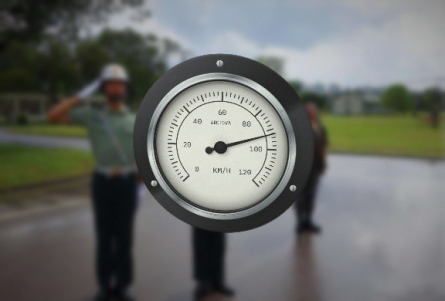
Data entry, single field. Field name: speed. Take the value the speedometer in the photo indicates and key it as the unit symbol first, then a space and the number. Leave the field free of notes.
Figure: km/h 92
